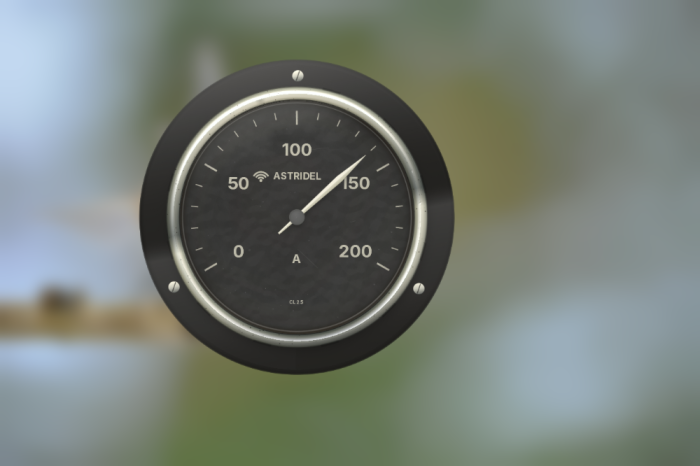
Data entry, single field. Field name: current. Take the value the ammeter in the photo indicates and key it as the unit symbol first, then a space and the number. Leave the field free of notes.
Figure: A 140
